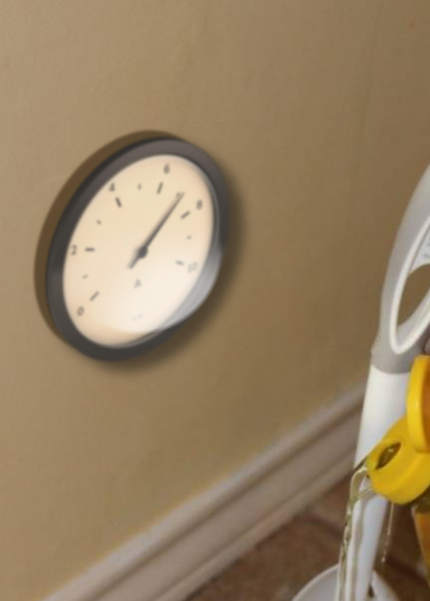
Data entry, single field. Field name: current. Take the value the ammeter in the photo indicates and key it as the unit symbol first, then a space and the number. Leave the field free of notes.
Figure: A 7
